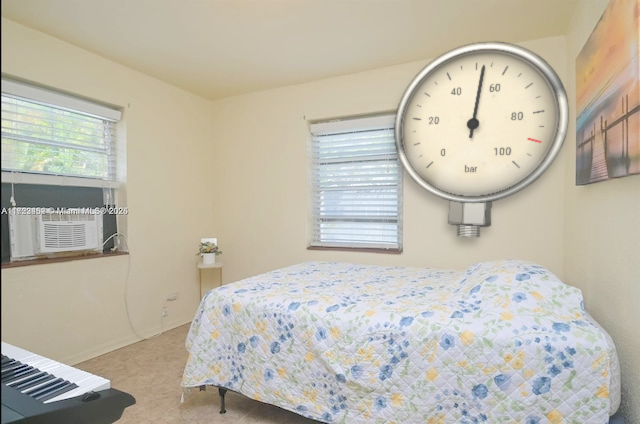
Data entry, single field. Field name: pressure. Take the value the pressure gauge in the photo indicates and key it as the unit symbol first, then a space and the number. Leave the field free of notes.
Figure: bar 52.5
